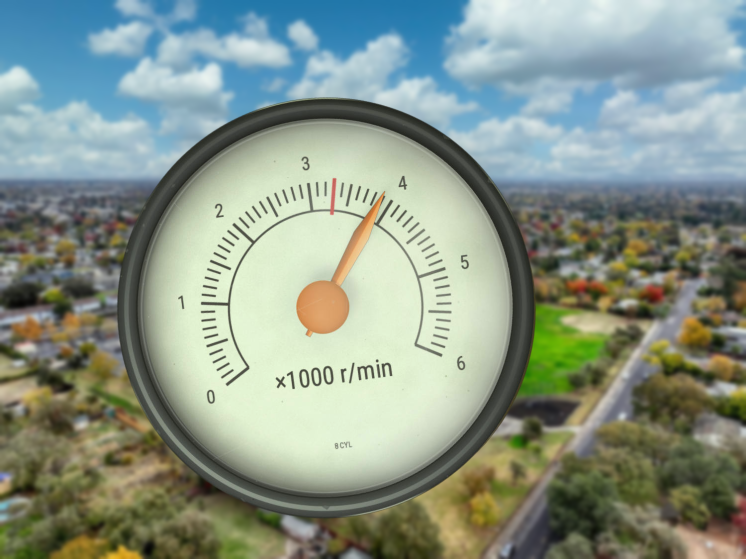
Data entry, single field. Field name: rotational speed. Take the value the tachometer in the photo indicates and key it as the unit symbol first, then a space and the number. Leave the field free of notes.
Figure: rpm 3900
